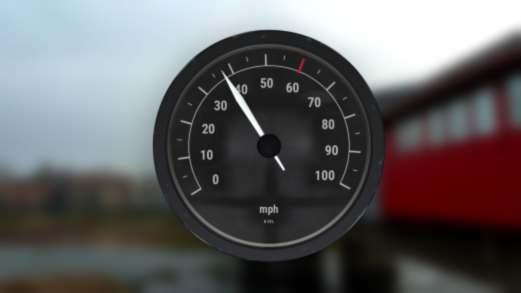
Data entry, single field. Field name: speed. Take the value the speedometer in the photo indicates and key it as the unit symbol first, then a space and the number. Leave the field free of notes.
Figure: mph 37.5
